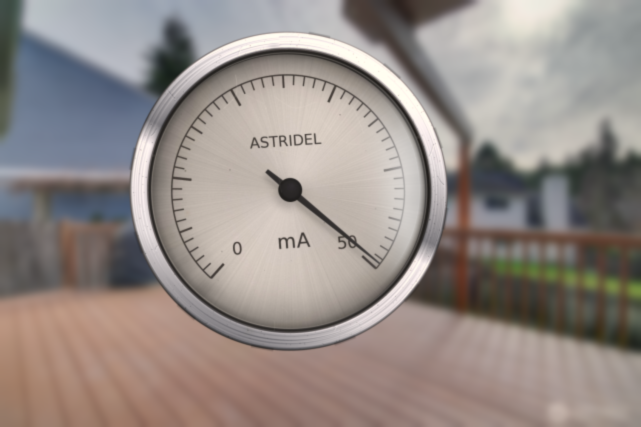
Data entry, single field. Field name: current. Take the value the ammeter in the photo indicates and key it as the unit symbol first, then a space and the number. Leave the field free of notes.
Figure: mA 49.5
